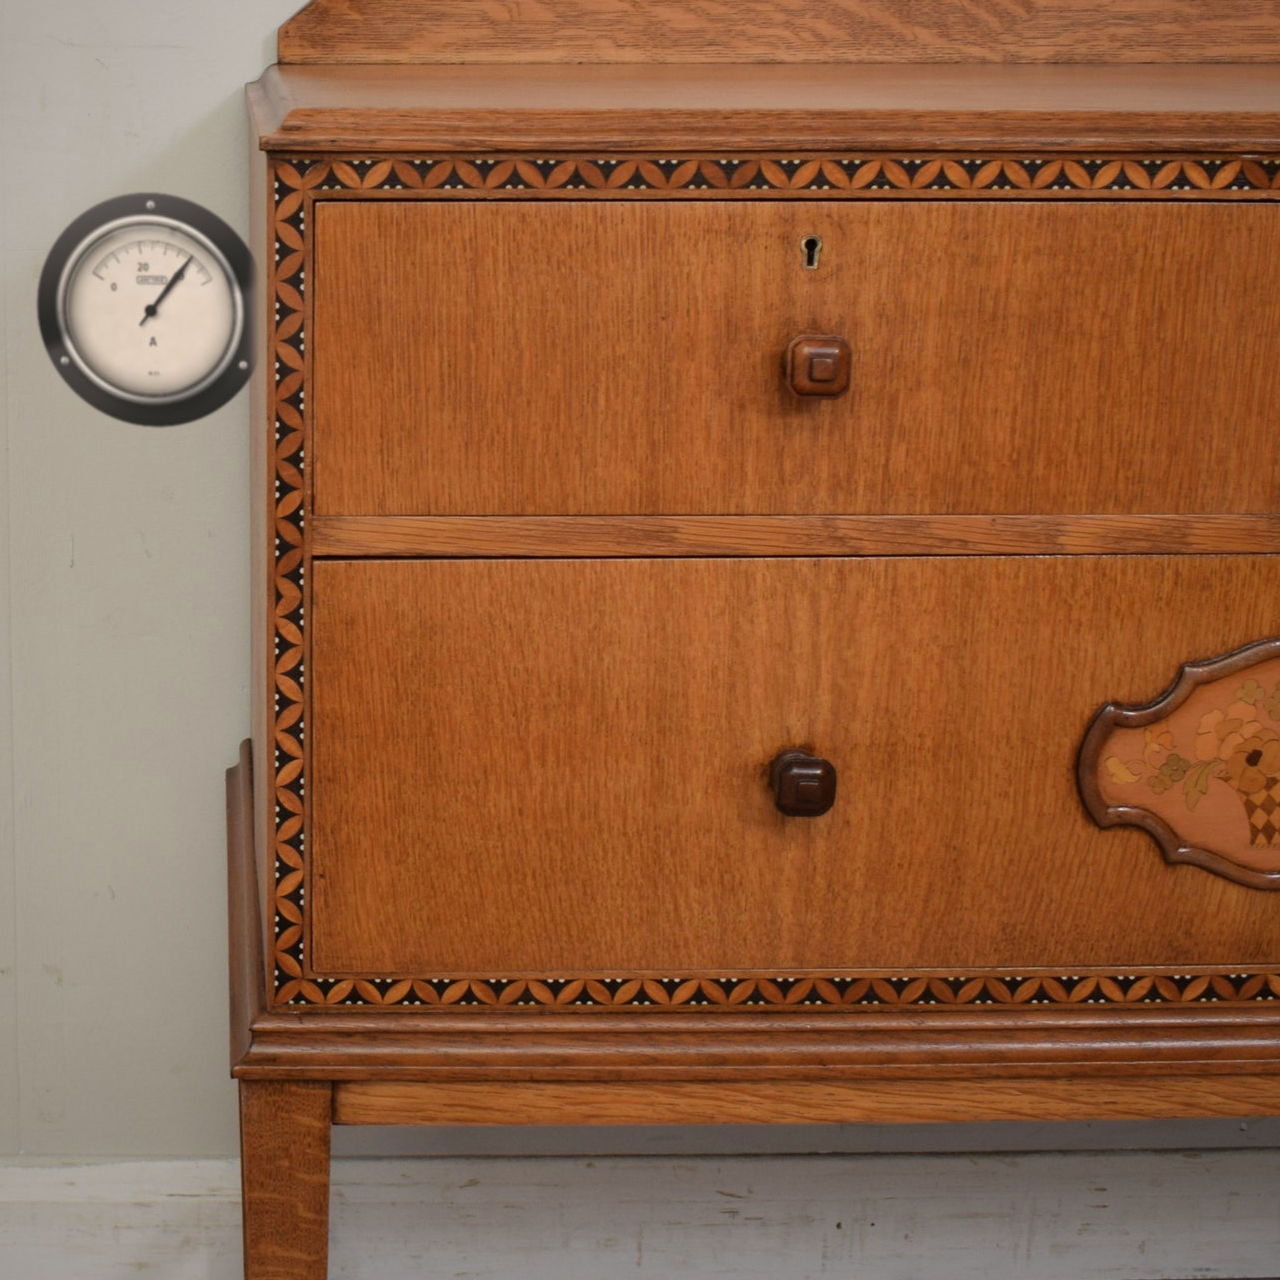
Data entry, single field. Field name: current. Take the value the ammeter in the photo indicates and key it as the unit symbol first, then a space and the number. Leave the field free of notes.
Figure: A 40
